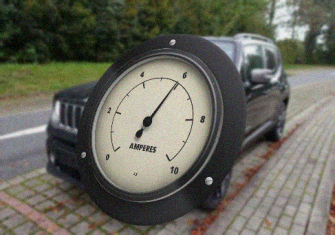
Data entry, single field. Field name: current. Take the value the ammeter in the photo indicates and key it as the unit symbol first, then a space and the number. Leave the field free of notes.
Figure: A 6
